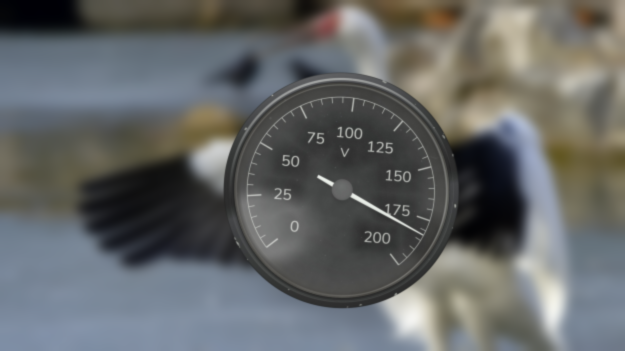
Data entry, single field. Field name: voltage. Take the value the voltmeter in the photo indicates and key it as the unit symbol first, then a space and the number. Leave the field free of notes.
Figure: V 182.5
